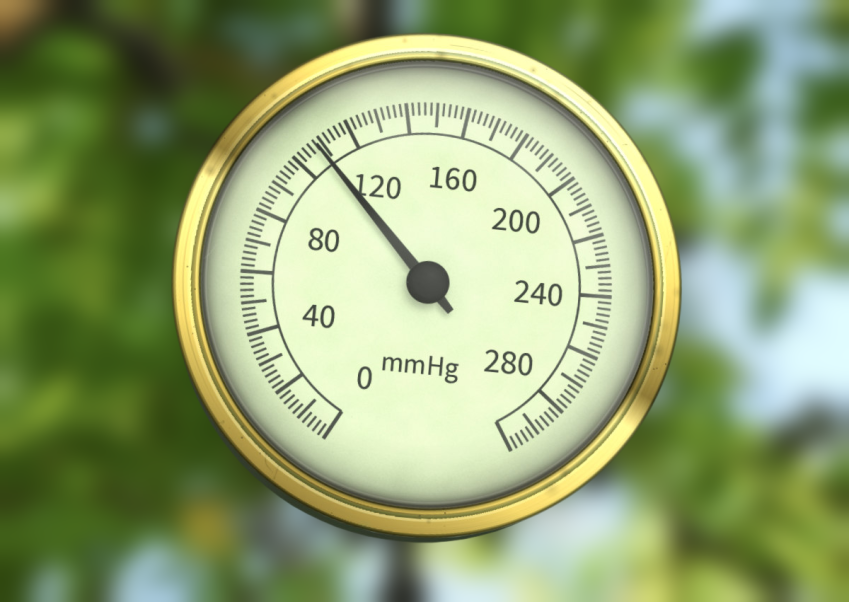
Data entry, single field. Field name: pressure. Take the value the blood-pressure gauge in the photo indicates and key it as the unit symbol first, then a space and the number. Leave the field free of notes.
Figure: mmHg 108
